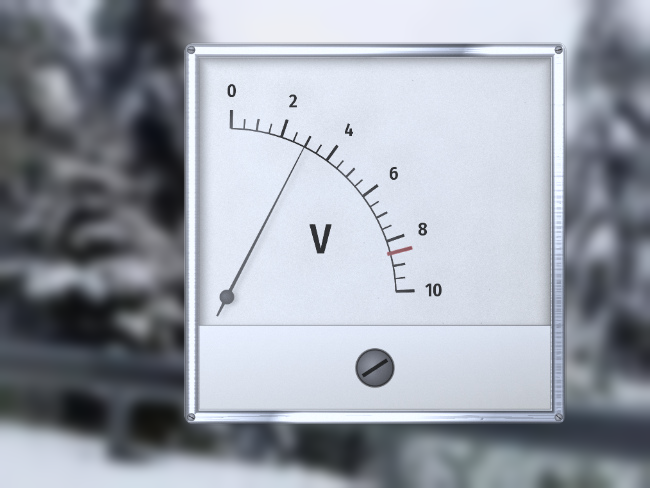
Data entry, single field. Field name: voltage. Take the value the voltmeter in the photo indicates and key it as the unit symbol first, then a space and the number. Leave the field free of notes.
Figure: V 3
